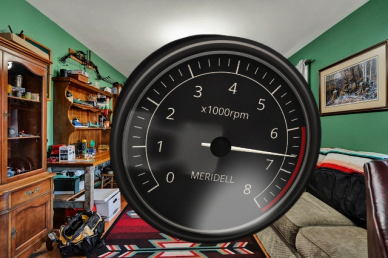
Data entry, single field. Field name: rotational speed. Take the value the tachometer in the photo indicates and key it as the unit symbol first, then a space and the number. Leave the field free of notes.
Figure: rpm 6600
